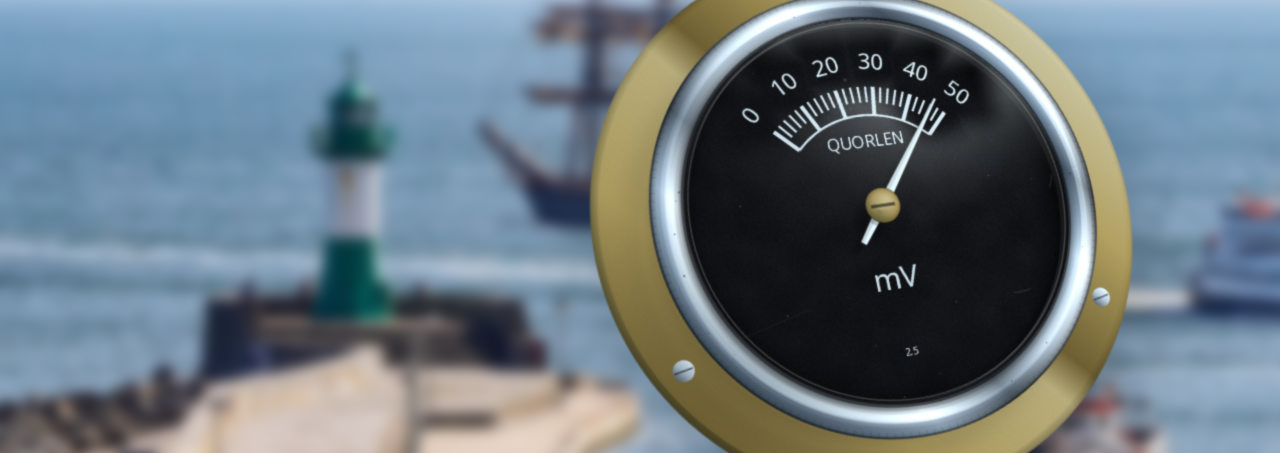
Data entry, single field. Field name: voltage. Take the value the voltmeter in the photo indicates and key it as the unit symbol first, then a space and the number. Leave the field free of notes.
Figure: mV 46
